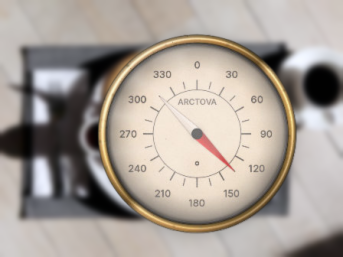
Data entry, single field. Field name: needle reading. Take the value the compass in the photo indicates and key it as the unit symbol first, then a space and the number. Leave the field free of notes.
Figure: ° 135
